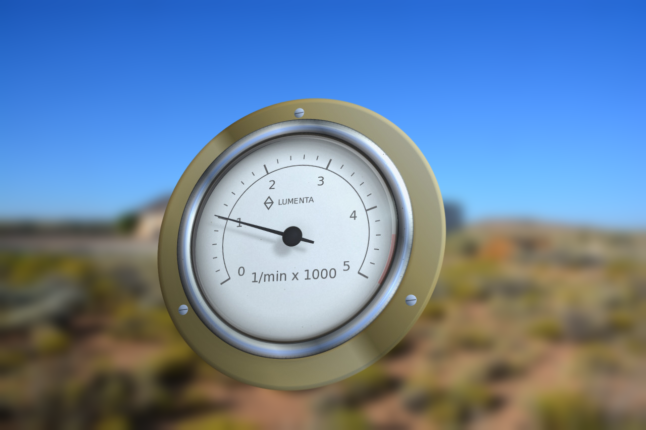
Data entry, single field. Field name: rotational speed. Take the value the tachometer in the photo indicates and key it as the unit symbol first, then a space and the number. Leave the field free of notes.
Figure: rpm 1000
